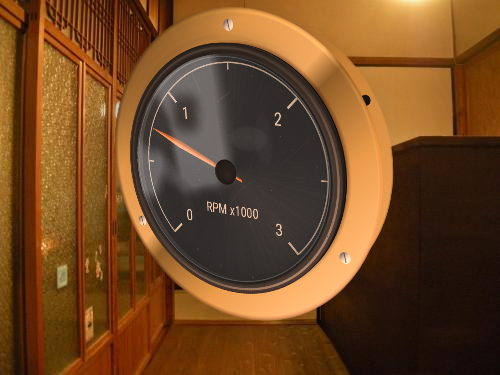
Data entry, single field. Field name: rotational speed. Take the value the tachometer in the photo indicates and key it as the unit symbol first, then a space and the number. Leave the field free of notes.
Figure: rpm 750
